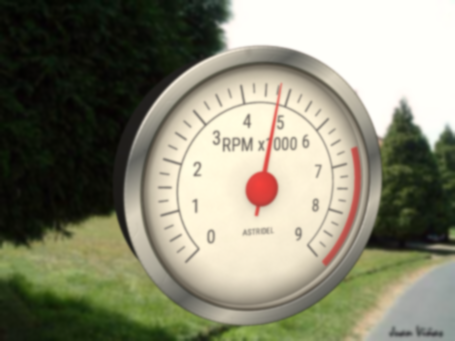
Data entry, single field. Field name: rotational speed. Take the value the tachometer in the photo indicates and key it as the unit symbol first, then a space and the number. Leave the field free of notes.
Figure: rpm 4750
